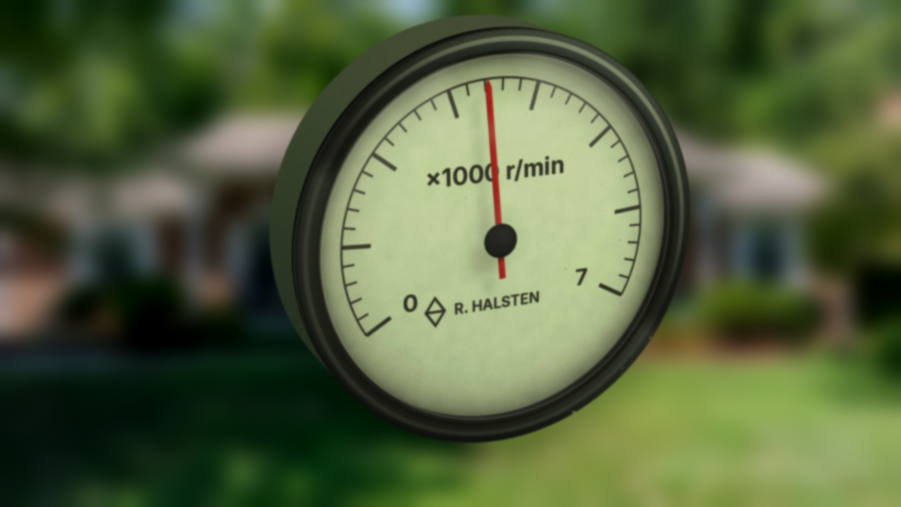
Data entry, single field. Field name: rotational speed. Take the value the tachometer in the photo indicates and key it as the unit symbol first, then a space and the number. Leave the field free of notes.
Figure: rpm 3400
